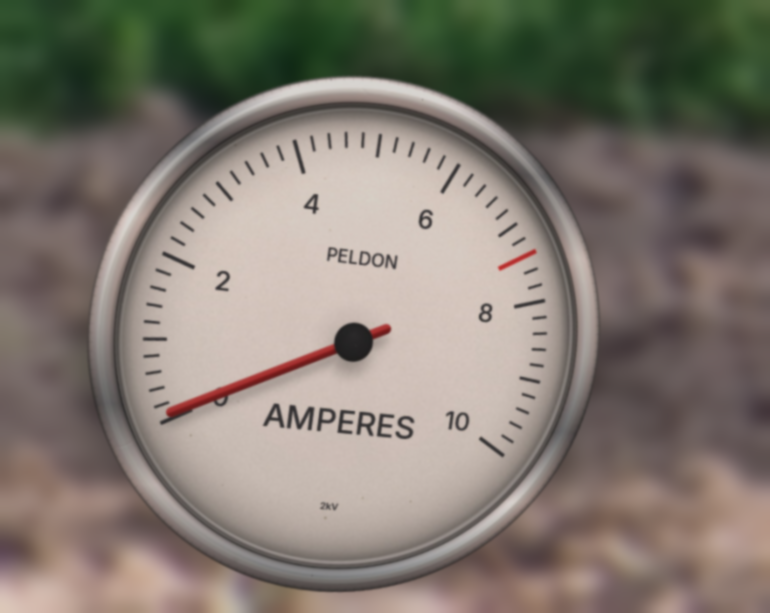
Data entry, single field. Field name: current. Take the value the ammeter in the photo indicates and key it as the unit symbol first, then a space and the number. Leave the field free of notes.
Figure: A 0.1
